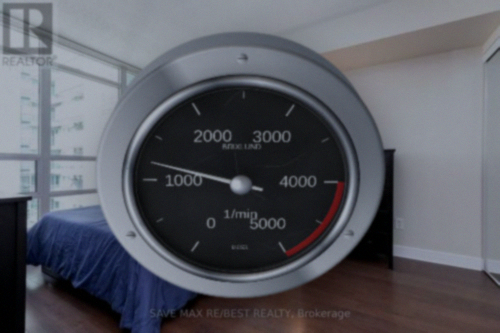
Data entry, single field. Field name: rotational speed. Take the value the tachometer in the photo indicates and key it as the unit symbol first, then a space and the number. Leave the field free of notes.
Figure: rpm 1250
